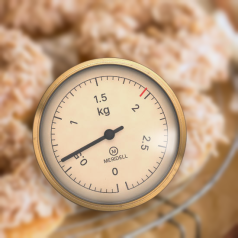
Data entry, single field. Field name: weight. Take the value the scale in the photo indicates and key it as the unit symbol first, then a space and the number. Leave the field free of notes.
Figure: kg 0.6
